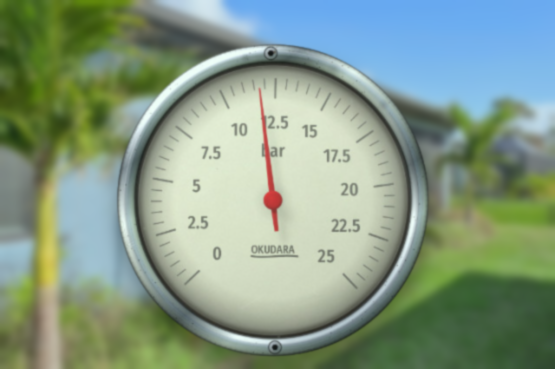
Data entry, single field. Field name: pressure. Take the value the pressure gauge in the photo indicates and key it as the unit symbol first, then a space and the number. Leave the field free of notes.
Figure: bar 11.75
